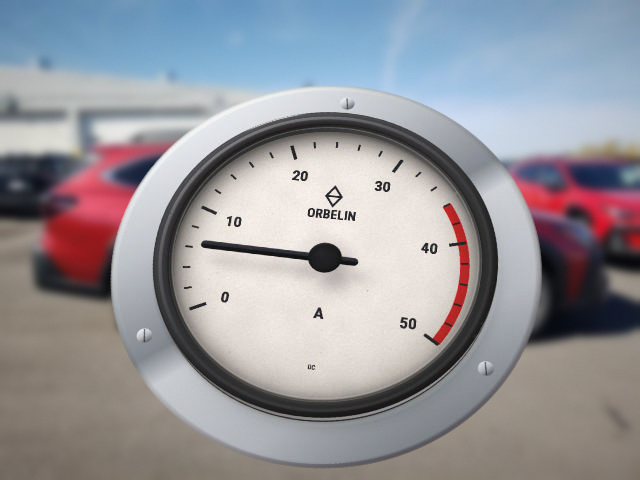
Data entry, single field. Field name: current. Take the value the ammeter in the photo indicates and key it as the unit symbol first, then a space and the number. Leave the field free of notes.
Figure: A 6
